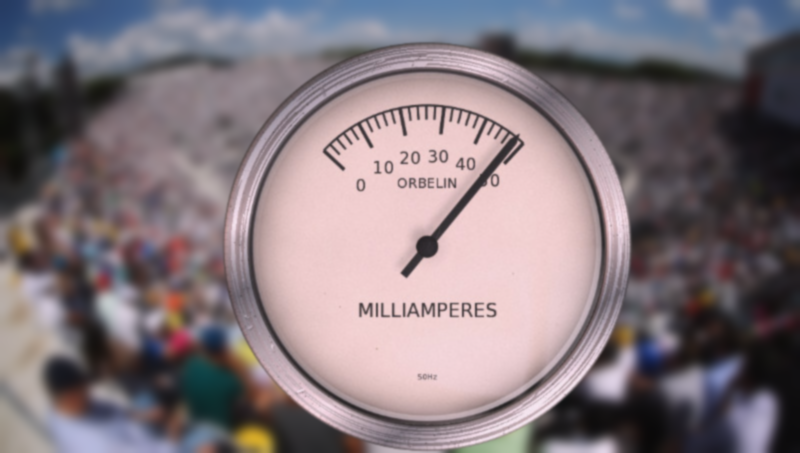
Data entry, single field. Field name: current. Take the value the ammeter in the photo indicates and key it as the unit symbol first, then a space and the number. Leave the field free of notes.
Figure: mA 48
